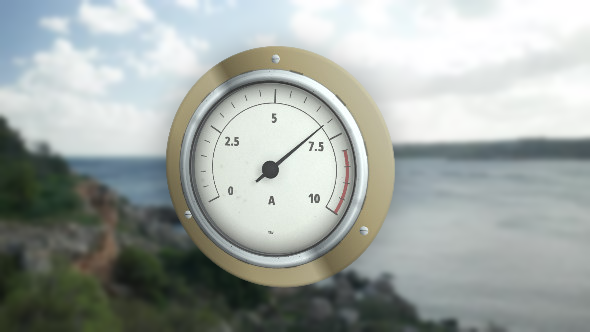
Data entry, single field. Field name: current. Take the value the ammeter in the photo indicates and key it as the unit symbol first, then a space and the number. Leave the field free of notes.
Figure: A 7
